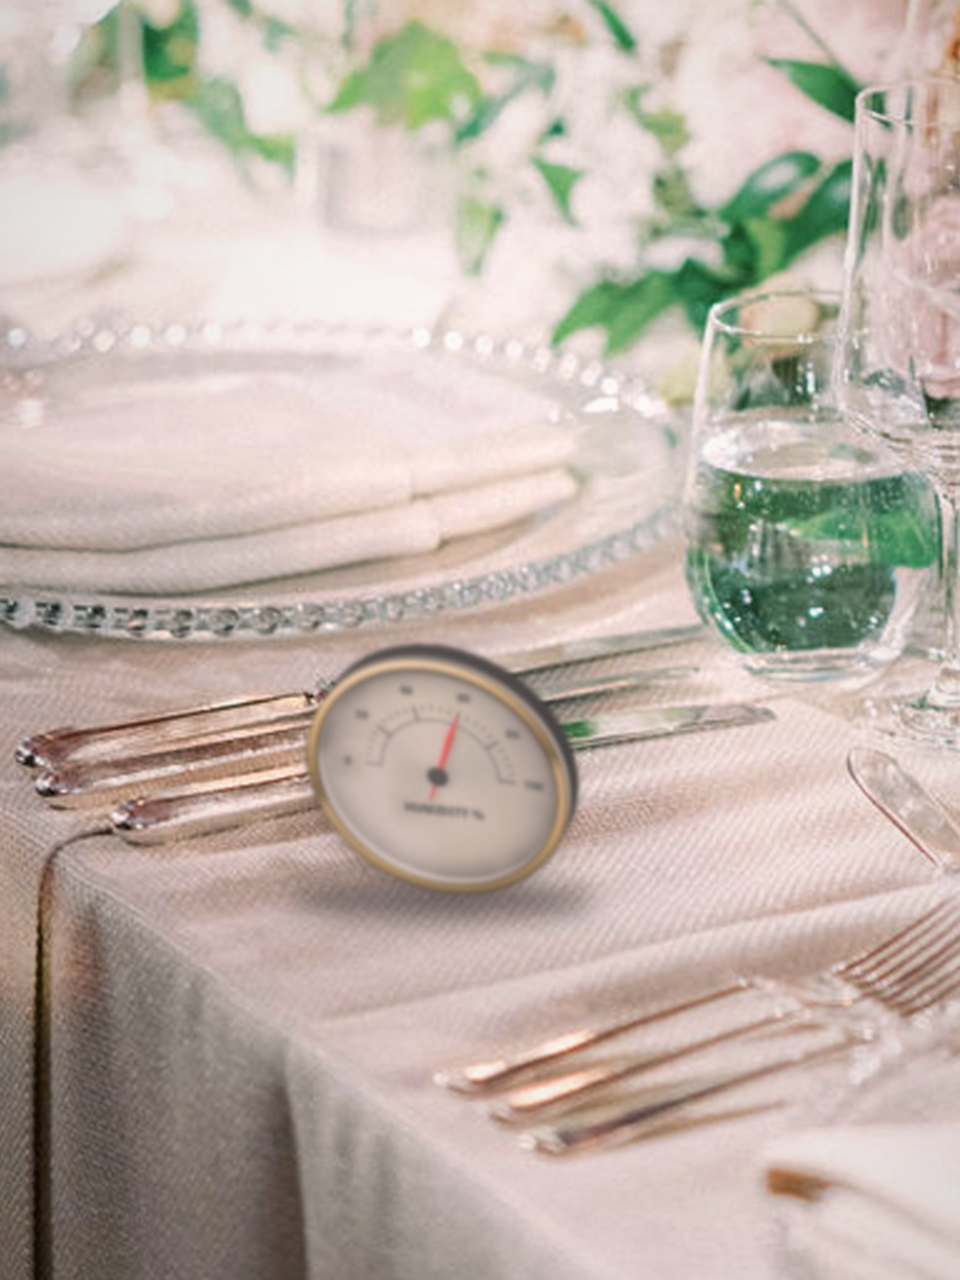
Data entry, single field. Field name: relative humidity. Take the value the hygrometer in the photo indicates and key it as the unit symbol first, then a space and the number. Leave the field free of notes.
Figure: % 60
